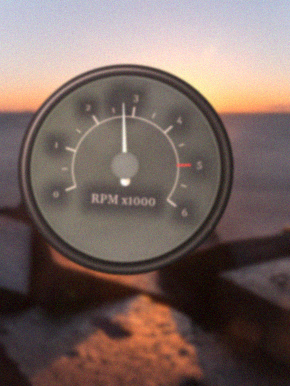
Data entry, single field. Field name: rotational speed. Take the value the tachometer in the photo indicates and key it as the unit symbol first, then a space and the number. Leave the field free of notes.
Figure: rpm 2750
